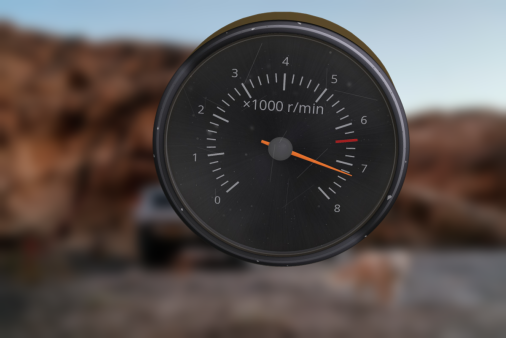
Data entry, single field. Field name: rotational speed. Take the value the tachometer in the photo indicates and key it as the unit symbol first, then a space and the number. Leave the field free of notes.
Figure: rpm 7200
